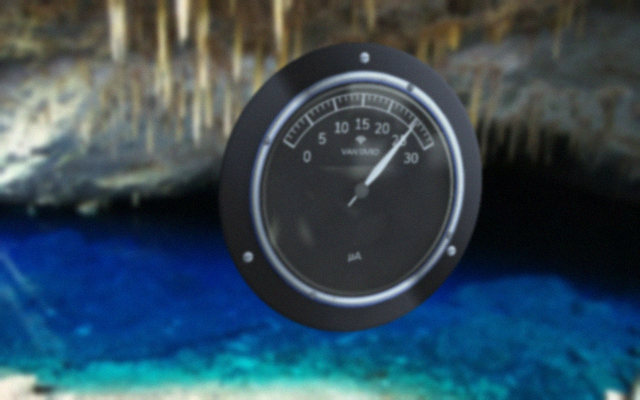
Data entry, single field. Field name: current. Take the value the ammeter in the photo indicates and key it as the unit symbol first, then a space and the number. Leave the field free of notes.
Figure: µA 25
